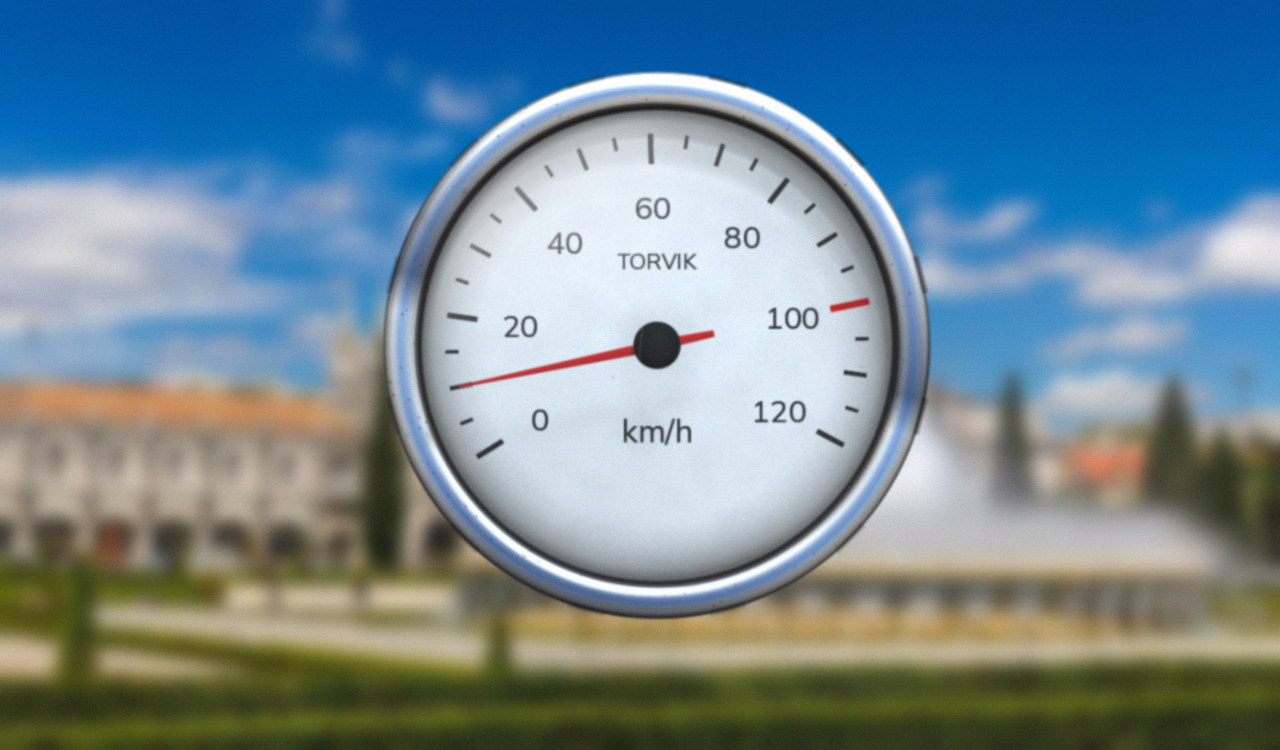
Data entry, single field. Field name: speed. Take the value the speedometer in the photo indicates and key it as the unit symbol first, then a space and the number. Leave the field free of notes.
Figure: km/h 10
